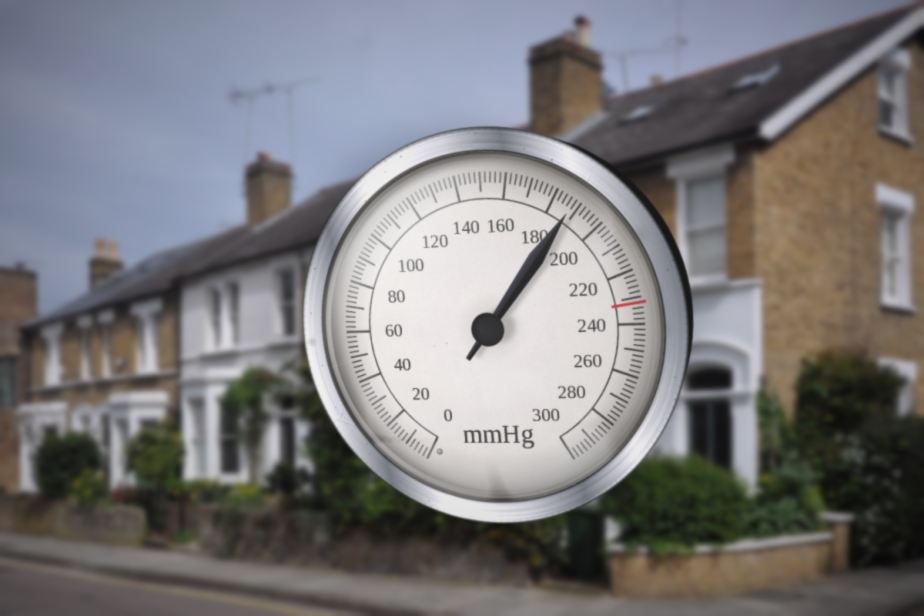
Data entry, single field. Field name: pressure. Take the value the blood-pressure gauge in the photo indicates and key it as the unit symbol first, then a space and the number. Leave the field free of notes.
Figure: mmHg 188
